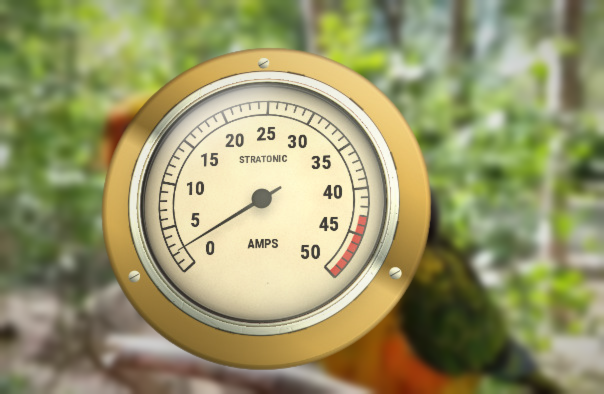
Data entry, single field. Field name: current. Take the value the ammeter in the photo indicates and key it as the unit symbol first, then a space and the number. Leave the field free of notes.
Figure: A 2
